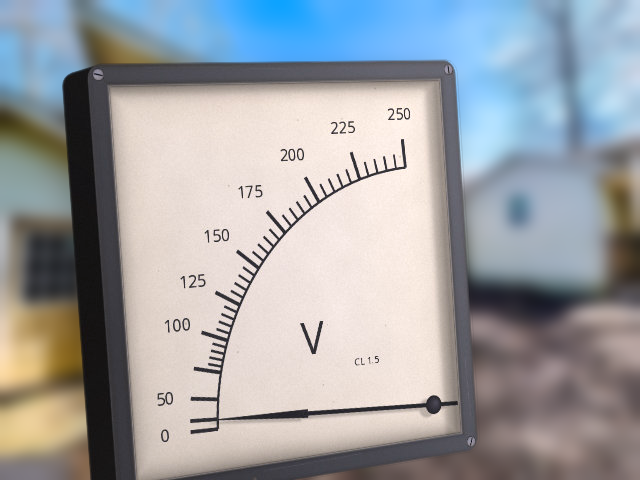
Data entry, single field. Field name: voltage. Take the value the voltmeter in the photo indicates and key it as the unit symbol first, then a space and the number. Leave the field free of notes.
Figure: V 25
